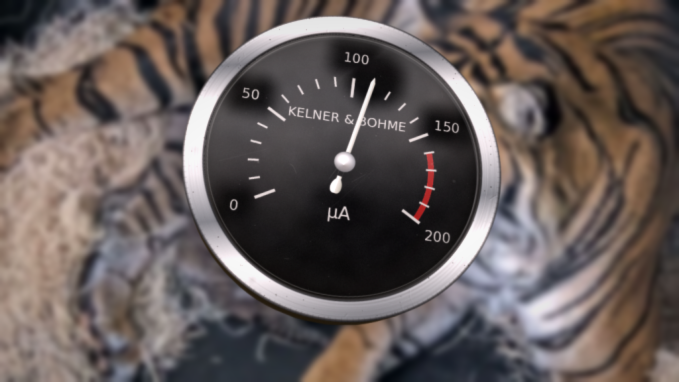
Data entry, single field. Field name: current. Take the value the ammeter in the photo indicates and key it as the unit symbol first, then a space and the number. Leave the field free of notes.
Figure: µA 110
